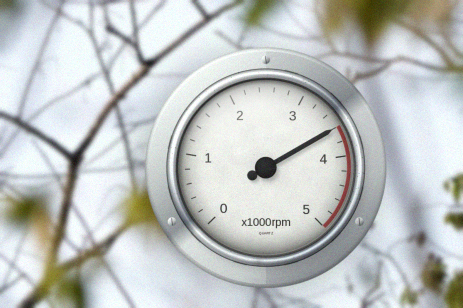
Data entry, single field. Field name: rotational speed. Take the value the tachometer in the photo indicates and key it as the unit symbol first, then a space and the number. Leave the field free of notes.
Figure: rpm 3600
